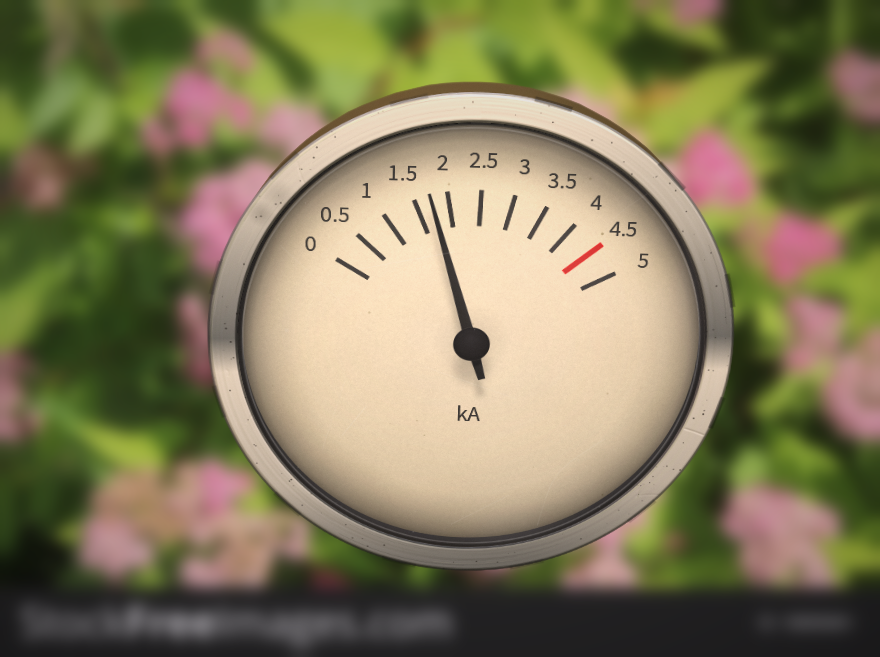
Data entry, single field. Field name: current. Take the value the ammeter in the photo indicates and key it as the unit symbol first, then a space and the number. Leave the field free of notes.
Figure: kA 1.75
